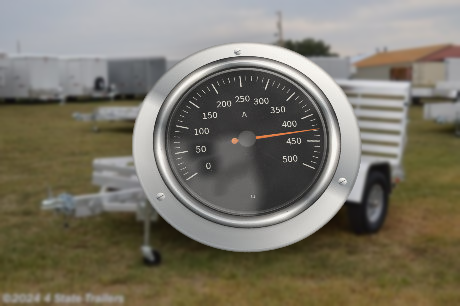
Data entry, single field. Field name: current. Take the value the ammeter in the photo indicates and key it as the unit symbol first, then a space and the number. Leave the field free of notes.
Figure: A 430
